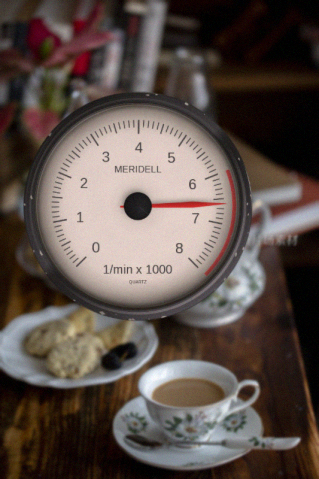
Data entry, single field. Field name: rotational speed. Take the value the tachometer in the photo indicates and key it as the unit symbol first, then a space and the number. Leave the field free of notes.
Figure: rpm 6600
